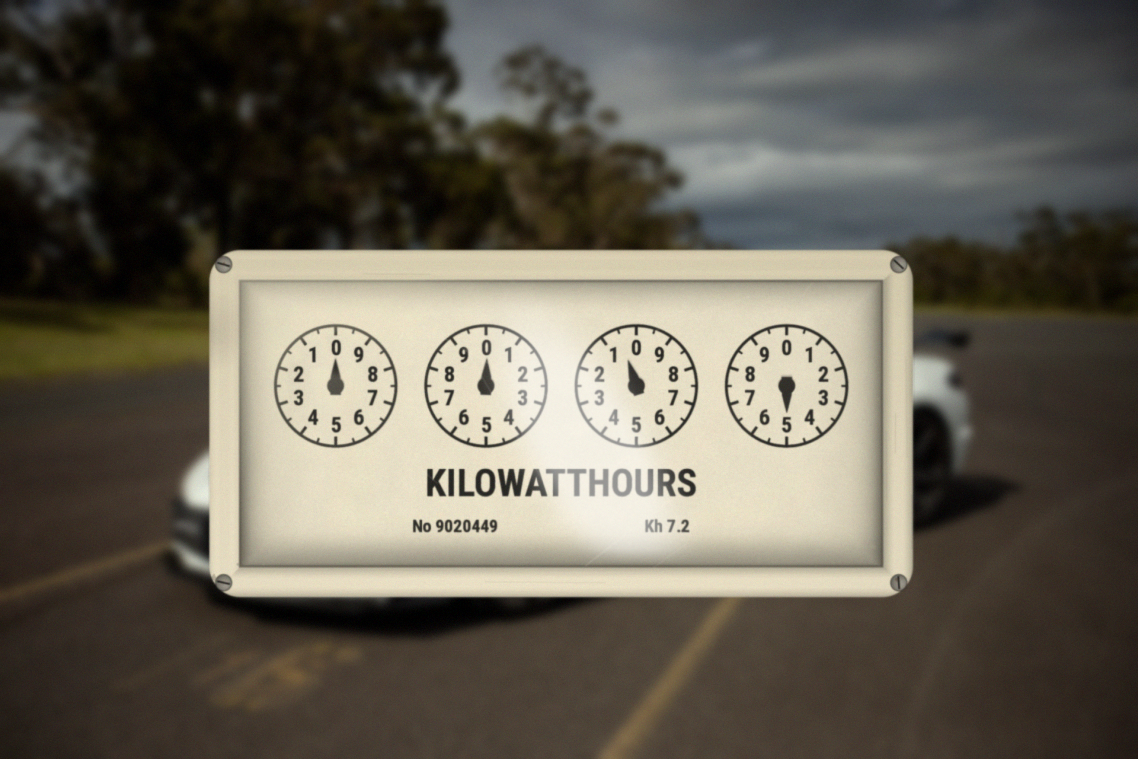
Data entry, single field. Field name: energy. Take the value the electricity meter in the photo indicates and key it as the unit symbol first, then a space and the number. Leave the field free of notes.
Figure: kWh 5
